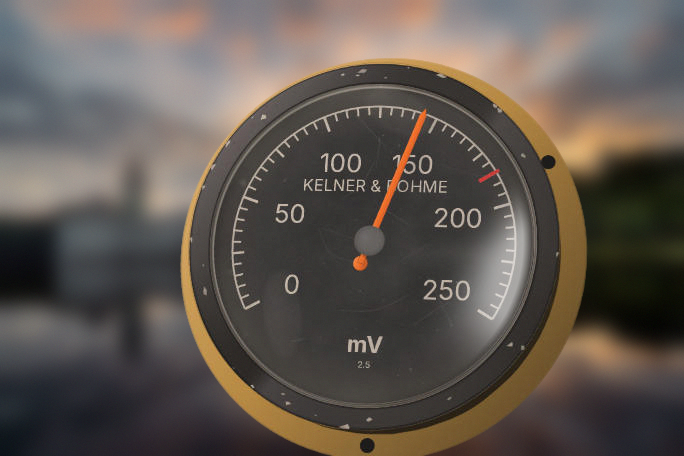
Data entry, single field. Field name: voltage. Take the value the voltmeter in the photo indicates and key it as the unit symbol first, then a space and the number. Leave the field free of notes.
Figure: mV 145
